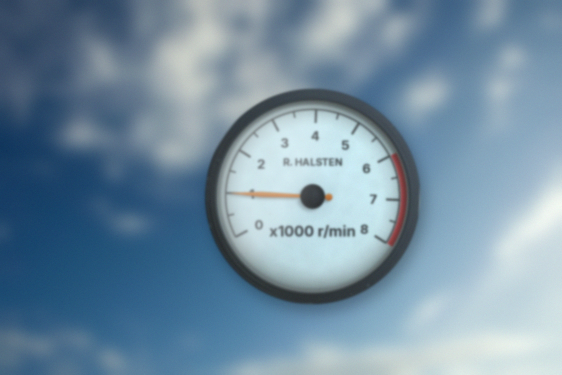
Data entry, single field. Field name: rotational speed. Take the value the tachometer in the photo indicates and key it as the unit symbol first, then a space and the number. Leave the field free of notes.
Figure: rpm 1000
